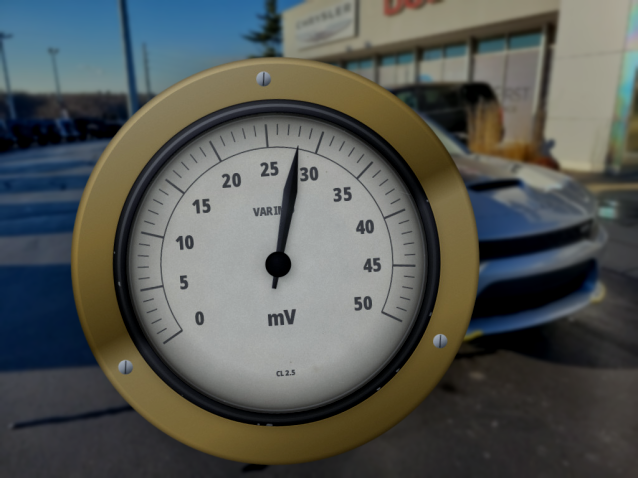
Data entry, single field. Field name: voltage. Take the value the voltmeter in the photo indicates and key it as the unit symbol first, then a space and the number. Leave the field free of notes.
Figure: mV 28
